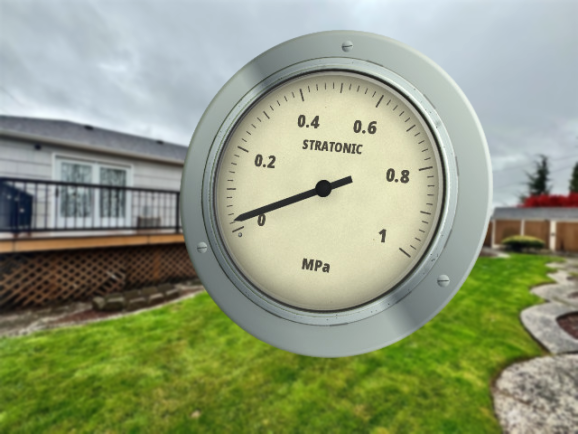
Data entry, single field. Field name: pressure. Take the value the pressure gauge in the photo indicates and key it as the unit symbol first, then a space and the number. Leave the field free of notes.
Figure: MPa 0.02
